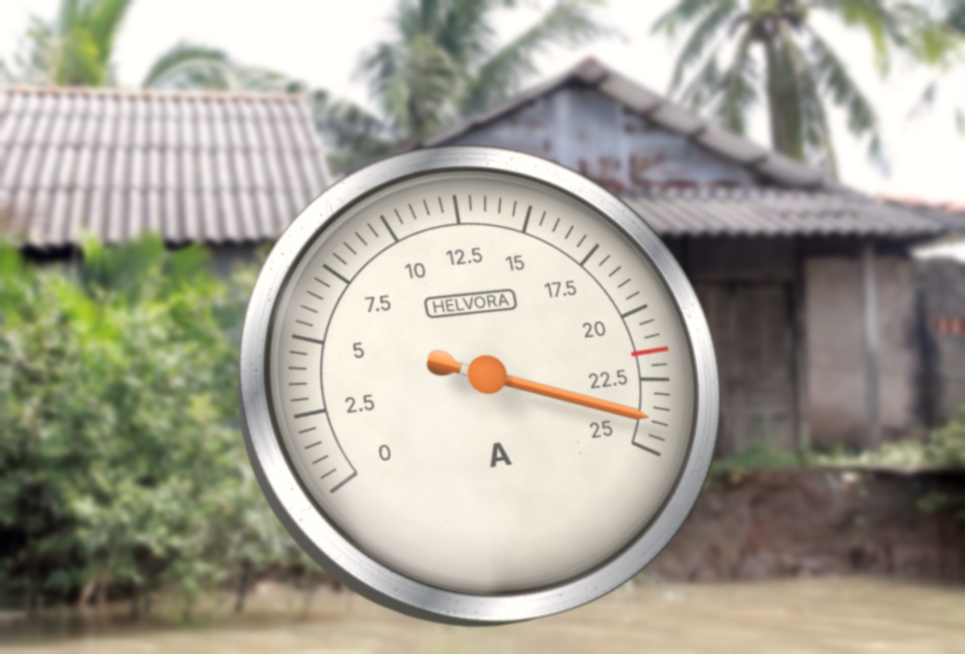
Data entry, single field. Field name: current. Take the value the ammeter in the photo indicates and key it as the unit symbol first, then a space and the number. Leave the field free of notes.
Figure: A 24
